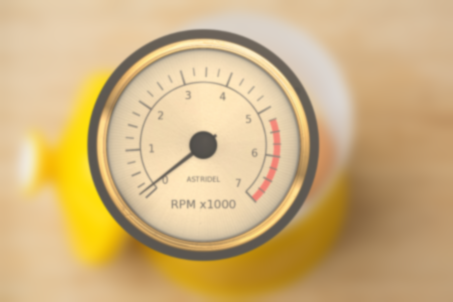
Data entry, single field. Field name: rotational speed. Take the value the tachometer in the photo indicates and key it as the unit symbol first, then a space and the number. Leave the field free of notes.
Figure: rpm 125
